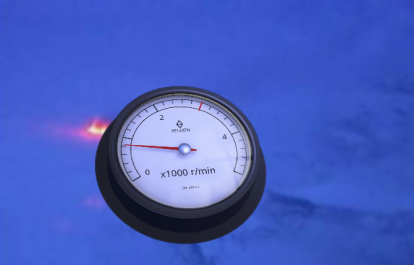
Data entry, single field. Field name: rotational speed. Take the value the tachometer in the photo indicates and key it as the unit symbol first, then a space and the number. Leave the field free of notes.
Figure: rpm 800
